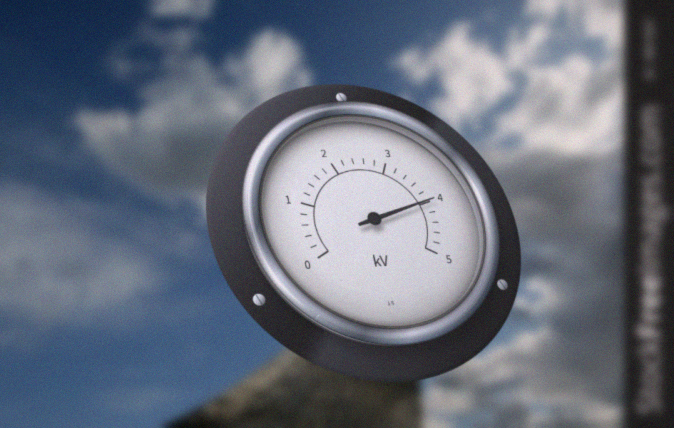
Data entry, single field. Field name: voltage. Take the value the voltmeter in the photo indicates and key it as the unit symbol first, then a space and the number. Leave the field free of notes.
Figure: kV 4
